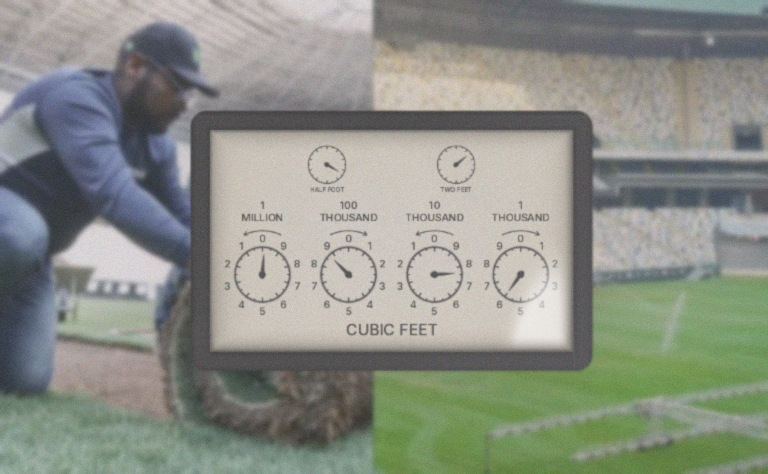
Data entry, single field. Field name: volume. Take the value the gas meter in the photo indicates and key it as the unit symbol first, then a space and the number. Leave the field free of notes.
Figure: ft³ 987600
